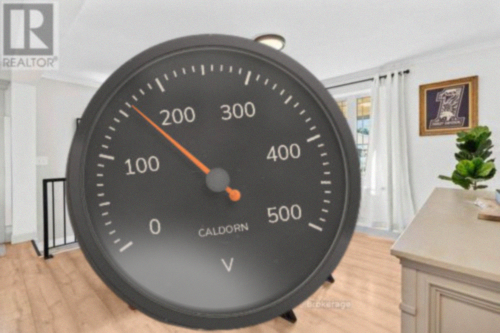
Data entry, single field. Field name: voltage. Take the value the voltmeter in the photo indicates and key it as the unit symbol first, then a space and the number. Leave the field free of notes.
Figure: V 160
